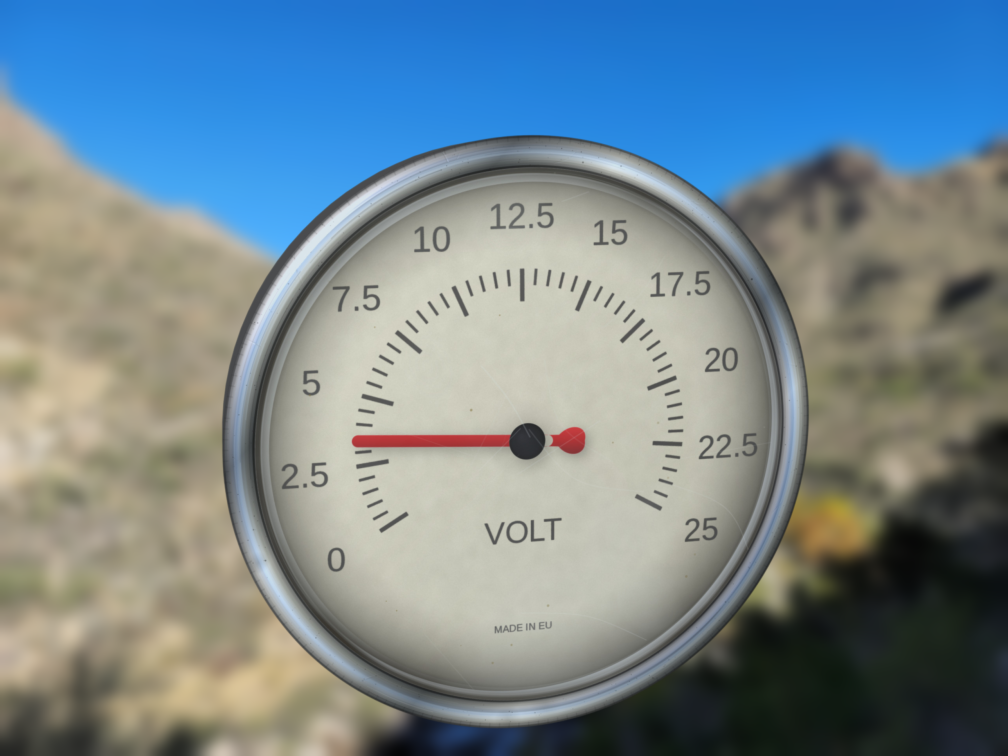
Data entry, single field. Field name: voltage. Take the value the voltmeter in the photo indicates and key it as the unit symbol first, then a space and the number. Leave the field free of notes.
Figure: V 3.5
